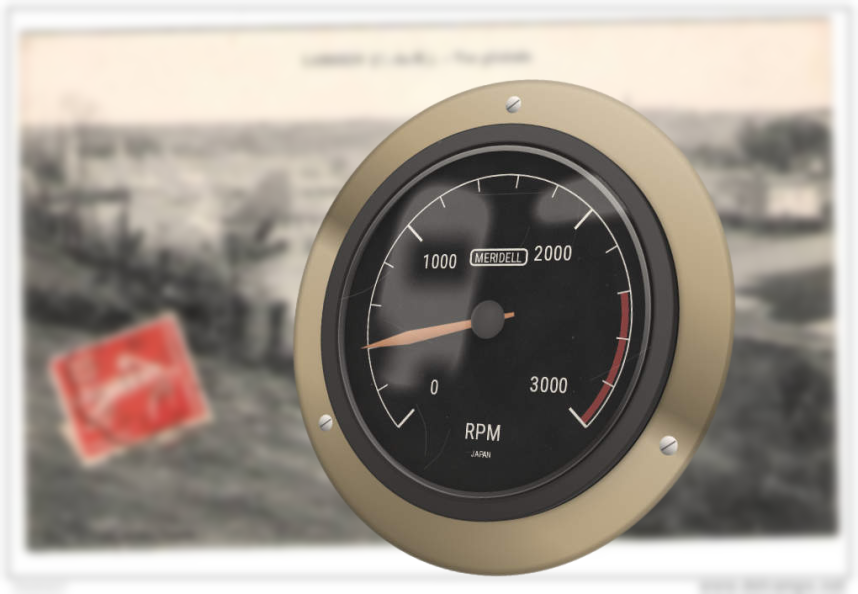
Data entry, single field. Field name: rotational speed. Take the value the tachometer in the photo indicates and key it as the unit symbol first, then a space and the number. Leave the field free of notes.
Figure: rpm 400
